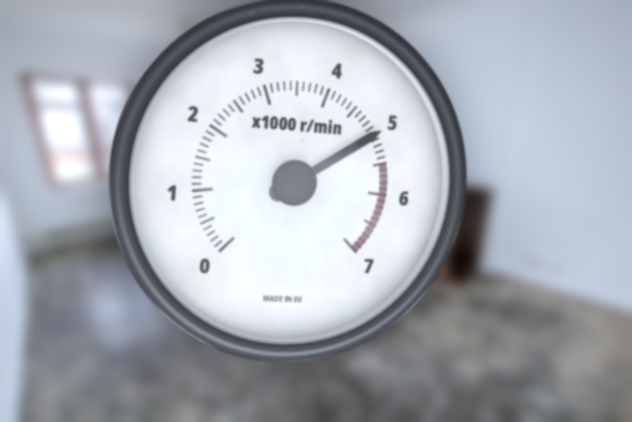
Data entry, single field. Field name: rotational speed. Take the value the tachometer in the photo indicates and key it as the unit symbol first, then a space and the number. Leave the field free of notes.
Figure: rpm 5000
